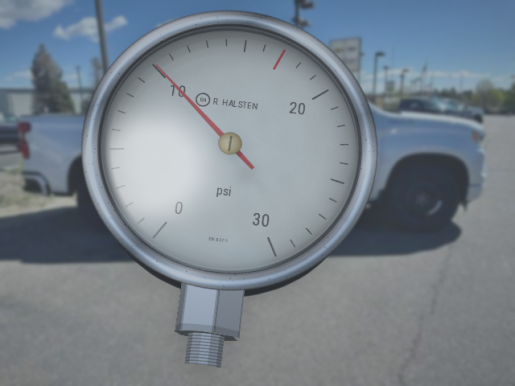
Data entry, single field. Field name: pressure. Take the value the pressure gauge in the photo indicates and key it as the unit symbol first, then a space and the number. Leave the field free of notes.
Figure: psi 10
